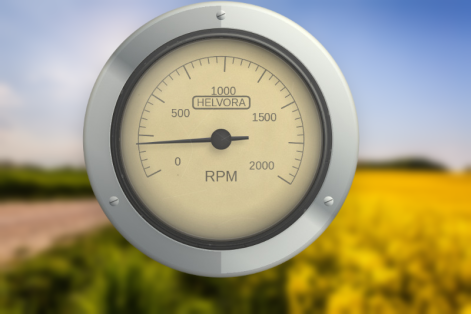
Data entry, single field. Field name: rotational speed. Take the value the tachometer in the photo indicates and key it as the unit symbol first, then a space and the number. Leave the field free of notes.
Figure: rpm 200
